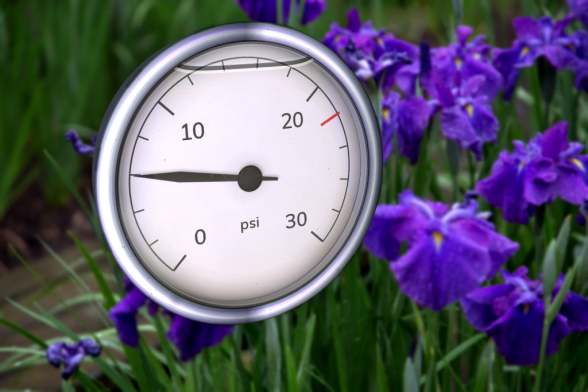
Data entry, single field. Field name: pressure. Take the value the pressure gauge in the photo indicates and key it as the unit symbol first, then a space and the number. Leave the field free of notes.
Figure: psi 6
